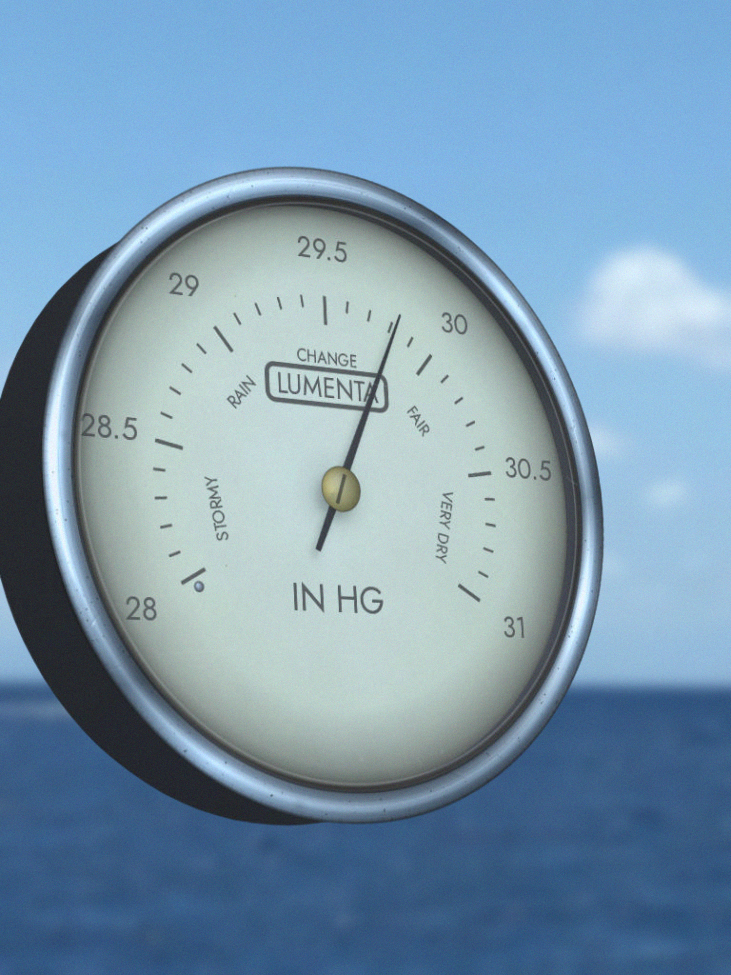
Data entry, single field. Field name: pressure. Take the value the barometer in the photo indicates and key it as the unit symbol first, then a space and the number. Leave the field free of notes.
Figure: inHg 29.8
